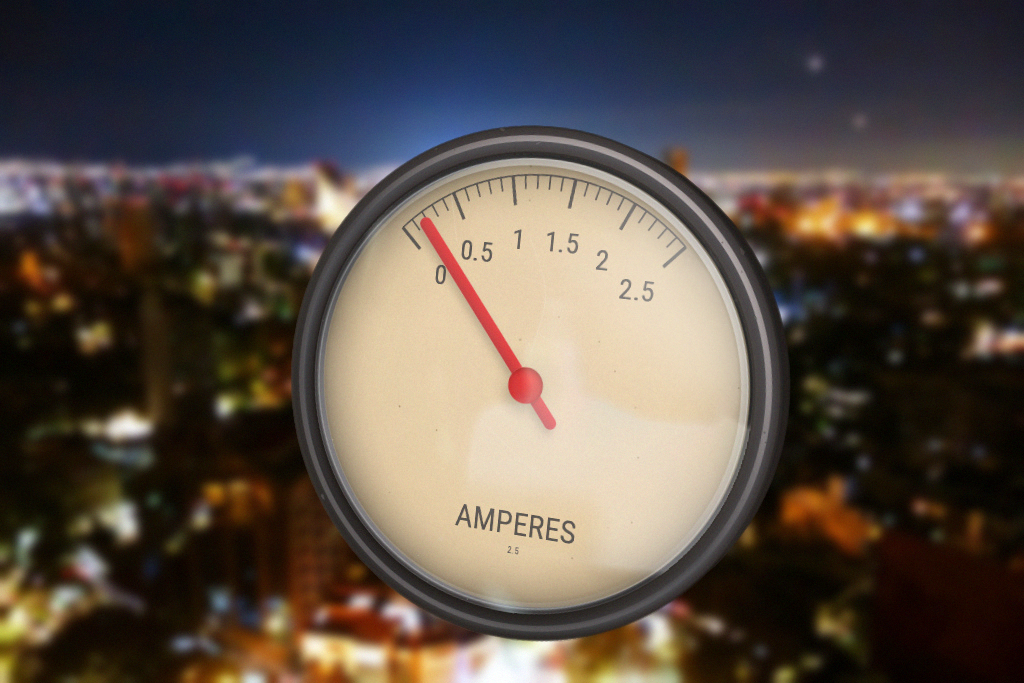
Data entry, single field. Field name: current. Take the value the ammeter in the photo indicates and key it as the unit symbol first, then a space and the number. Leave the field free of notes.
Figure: A 0.2
